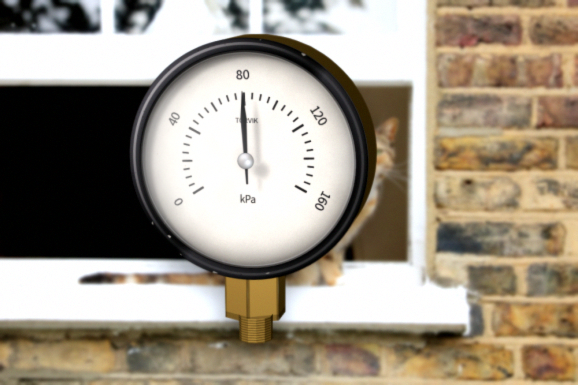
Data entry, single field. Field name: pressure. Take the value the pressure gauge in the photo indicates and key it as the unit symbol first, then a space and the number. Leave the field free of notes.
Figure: kPa 80
